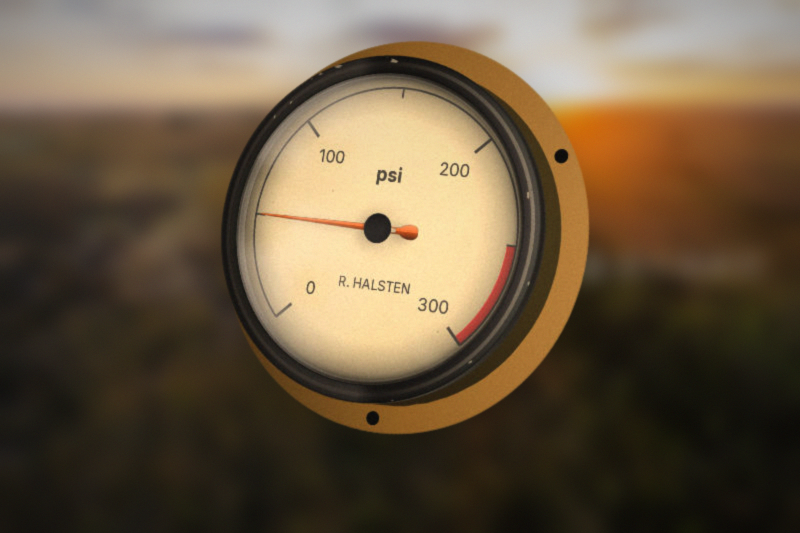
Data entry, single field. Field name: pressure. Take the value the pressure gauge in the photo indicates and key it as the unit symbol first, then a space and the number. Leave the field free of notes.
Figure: psi 50
